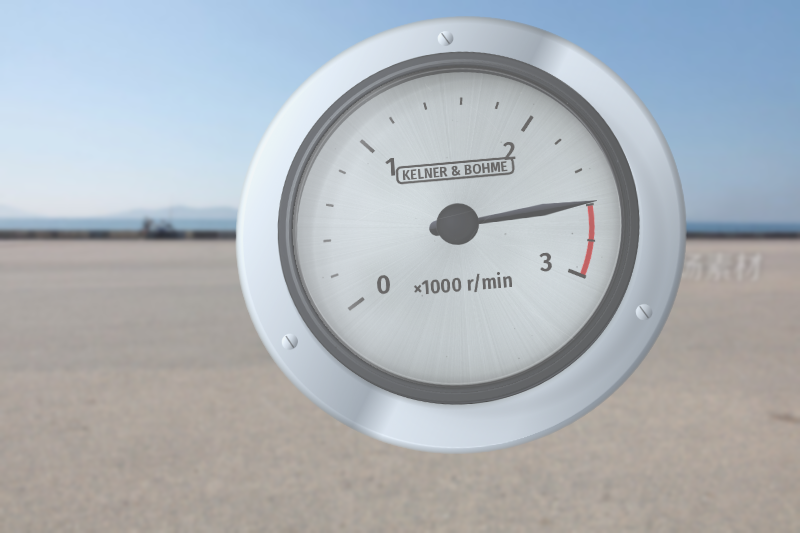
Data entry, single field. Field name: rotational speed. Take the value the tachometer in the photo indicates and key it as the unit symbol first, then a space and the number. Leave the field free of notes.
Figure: rpm 2600
